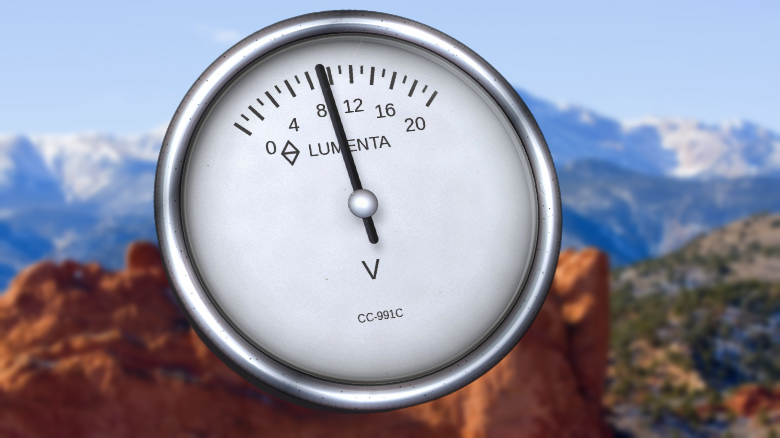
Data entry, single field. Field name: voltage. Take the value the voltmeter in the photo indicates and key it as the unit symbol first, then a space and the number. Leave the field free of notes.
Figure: V 9
